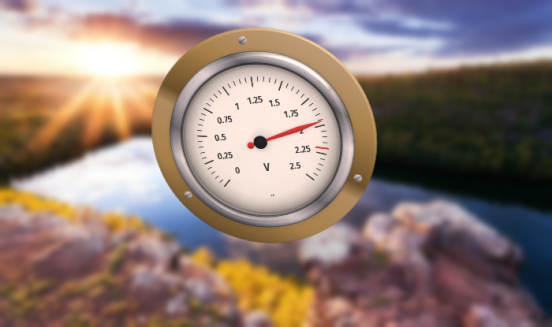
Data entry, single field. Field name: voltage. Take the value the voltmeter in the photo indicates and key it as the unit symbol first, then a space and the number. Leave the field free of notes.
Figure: V 1.95
